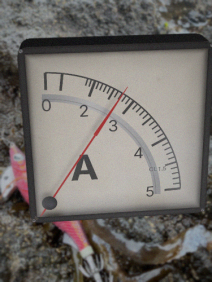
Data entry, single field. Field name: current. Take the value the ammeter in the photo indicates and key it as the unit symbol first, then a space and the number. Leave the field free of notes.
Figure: A 2.7
